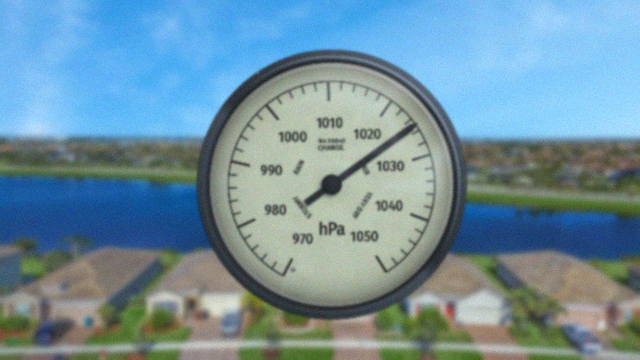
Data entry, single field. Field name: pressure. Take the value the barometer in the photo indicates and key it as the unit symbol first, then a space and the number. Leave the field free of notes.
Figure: hPa 1025
